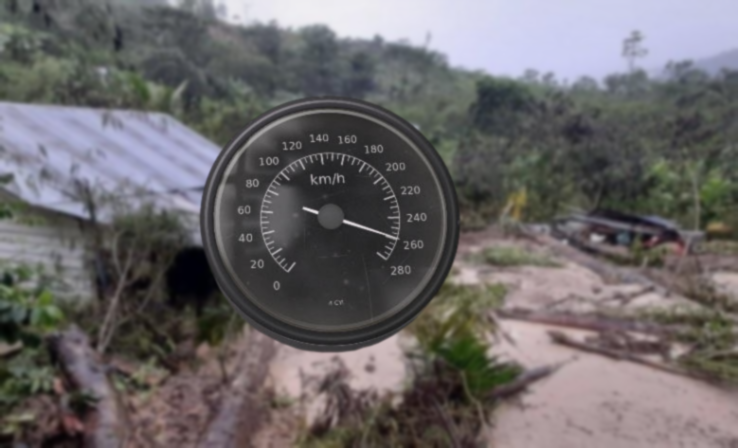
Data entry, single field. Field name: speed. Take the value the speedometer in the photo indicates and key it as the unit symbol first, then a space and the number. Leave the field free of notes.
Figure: km/h 260
